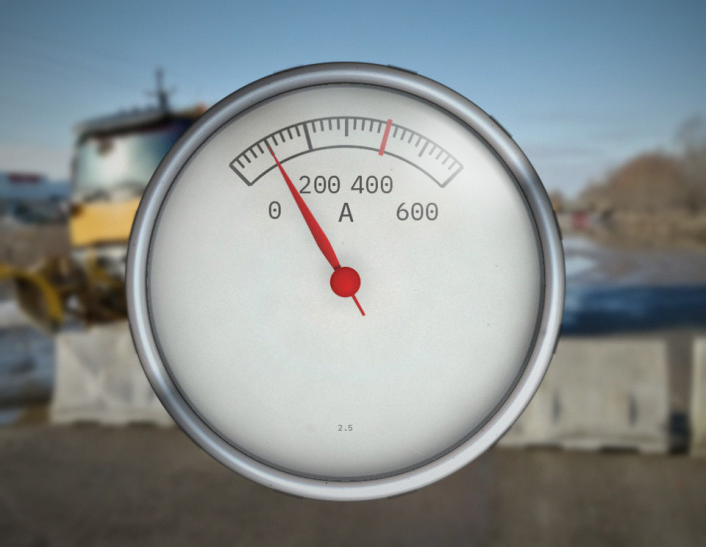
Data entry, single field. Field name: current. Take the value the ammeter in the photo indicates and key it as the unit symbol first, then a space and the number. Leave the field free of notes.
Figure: A 100
